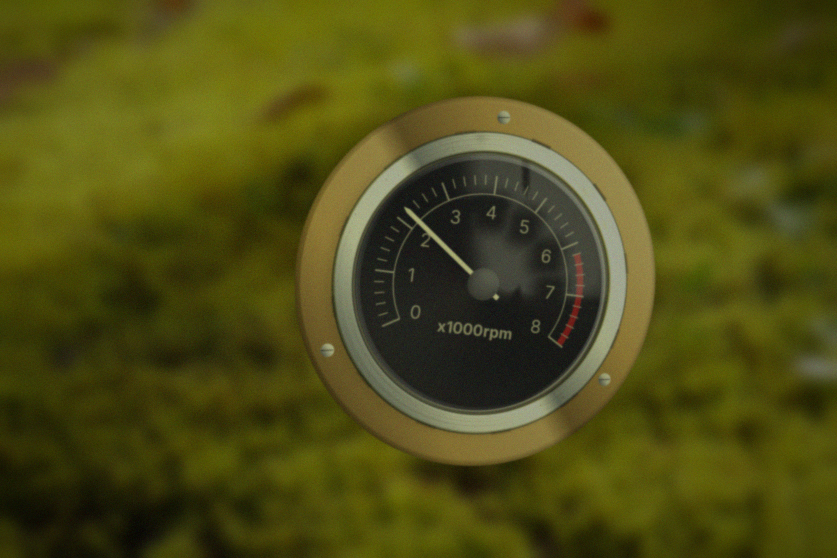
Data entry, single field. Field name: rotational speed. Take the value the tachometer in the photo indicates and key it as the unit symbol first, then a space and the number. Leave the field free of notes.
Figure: rpm 2200
